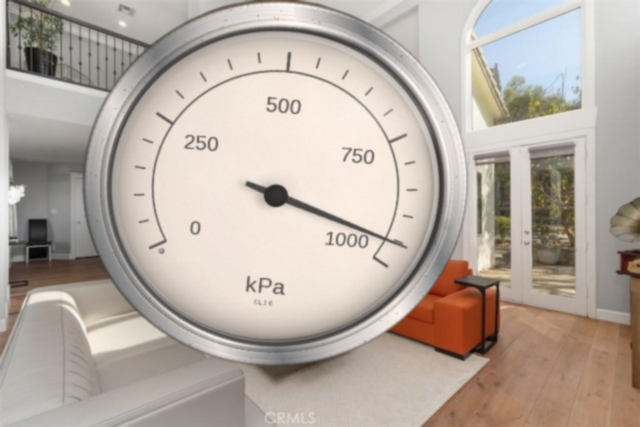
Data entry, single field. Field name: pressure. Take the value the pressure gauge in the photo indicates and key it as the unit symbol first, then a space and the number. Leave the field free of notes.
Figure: kPa 950
